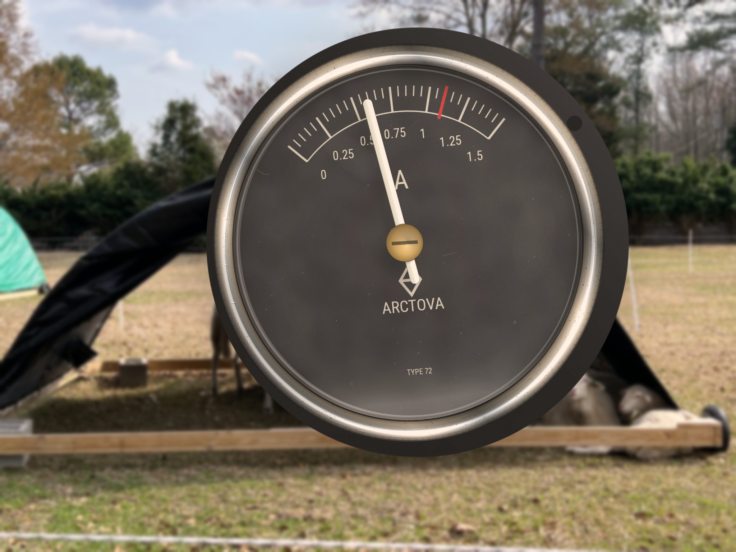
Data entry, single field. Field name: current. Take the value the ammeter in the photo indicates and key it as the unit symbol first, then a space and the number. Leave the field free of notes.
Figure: A 0.6
